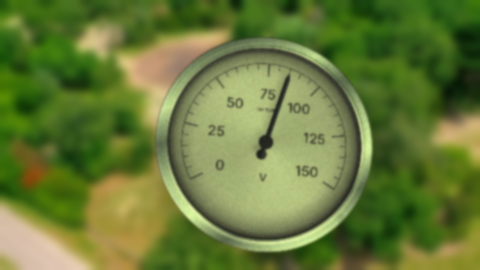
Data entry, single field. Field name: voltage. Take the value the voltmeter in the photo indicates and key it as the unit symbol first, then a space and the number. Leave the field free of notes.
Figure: V 85
